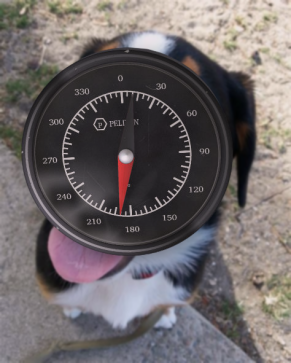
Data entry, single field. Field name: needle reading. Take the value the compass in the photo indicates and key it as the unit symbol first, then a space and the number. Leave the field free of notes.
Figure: ° 190
